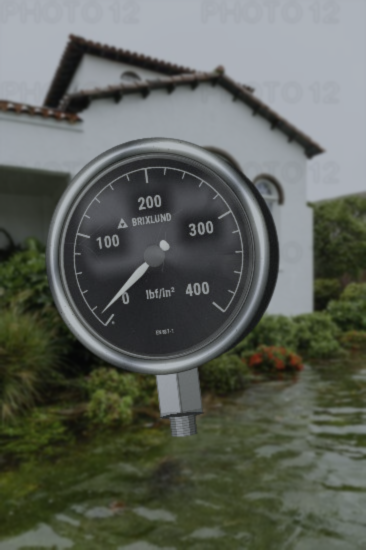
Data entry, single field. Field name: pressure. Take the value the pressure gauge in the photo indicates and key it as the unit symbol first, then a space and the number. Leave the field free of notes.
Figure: psi 10
